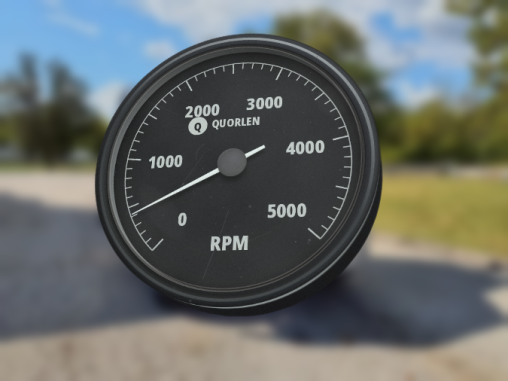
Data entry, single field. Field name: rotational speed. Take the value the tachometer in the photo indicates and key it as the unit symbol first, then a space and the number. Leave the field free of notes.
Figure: rpm 400
